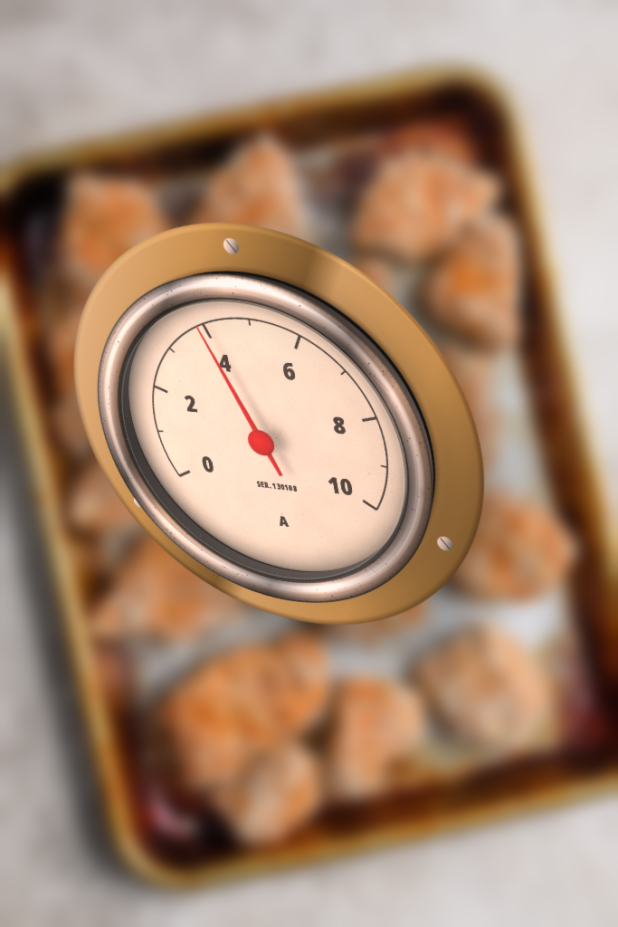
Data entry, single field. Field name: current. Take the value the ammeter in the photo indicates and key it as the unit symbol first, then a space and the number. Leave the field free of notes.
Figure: A 4
